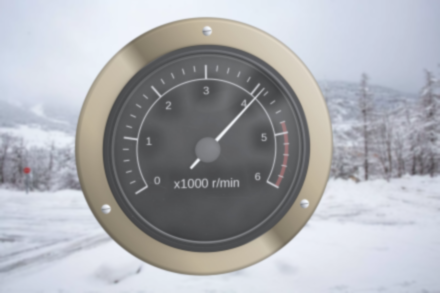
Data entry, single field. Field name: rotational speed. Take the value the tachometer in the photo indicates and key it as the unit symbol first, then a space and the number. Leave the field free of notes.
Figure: rpm 4100
